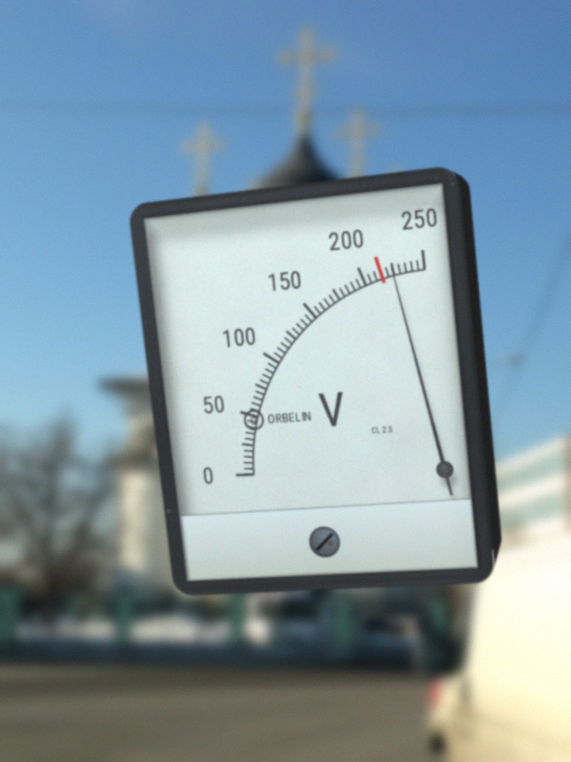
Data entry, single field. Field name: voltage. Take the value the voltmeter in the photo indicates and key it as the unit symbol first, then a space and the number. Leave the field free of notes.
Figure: V 225
